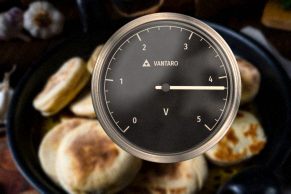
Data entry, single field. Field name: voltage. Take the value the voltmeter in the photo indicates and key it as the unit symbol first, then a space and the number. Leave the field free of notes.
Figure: V 4.2
